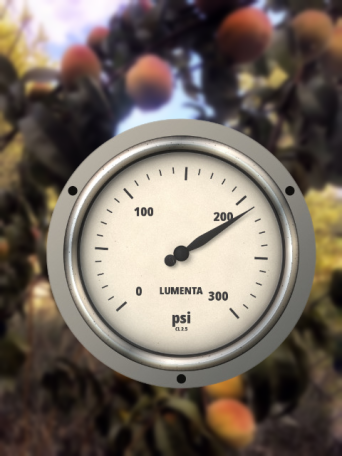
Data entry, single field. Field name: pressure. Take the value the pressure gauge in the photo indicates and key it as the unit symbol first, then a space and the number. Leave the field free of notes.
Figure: psi 210
